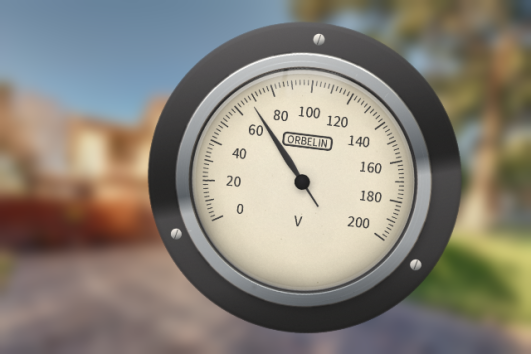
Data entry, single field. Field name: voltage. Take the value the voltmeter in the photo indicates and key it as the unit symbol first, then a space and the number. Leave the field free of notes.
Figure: V 68
